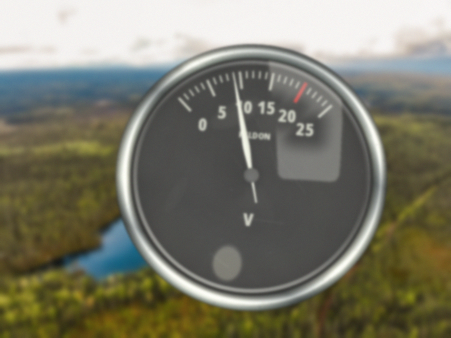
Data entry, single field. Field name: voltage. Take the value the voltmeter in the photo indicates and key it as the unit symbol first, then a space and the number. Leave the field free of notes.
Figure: V 9
